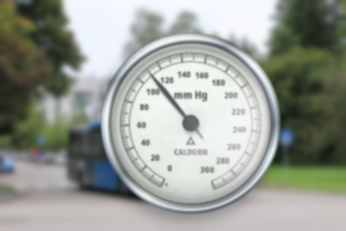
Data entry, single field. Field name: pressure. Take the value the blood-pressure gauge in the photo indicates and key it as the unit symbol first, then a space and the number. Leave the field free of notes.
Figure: mmHg 110
